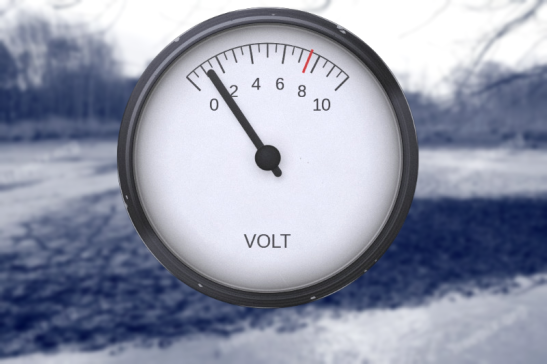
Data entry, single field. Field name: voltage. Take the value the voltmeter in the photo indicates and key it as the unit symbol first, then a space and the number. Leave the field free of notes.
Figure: V 1.25
